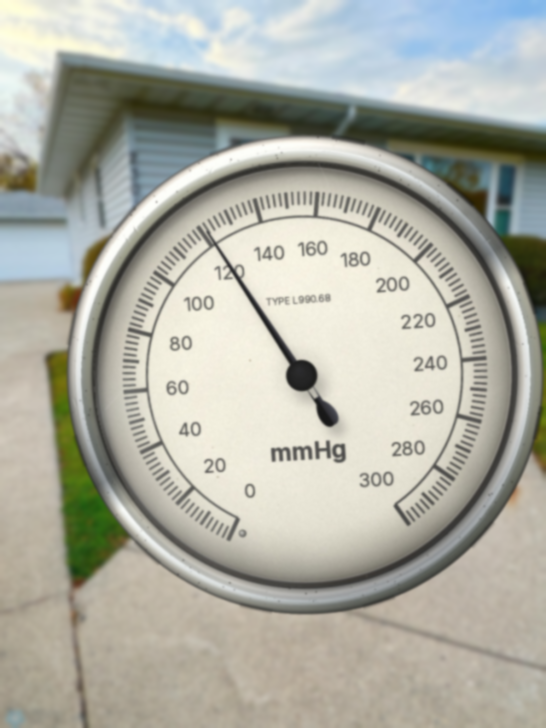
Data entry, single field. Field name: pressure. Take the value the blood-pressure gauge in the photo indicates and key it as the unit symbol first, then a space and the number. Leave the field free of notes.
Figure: mmHg 122
